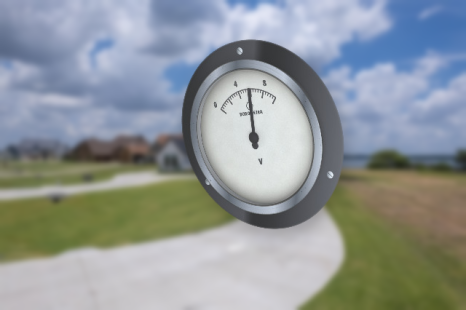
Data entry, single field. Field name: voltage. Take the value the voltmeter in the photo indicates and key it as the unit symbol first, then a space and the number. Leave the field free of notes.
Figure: V 6
